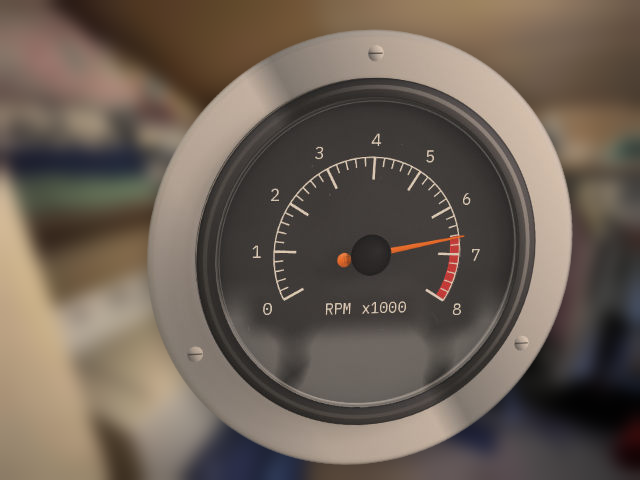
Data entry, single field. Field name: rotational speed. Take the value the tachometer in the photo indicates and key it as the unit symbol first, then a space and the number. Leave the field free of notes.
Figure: rpm 6600
